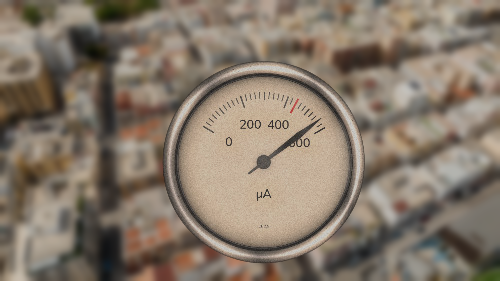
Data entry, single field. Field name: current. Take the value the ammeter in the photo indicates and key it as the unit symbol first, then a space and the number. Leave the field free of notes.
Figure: µA 560
